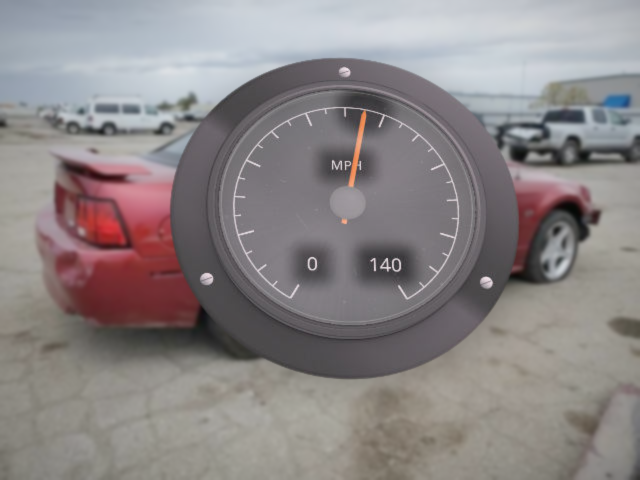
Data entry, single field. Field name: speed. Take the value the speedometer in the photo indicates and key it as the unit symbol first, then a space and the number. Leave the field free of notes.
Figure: mph 75
